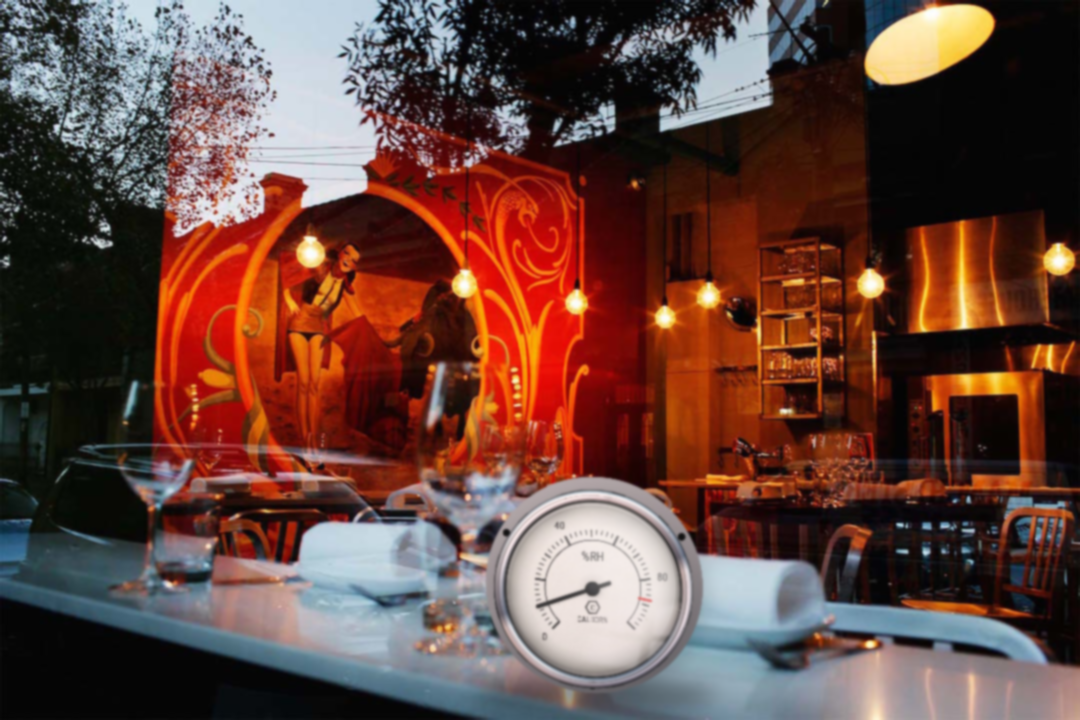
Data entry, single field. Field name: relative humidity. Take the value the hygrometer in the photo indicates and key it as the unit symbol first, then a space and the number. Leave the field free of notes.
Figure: % 10
